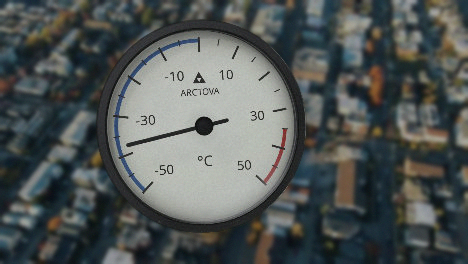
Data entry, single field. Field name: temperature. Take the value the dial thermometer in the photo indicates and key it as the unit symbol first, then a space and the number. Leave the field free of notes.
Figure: °C -37.5
